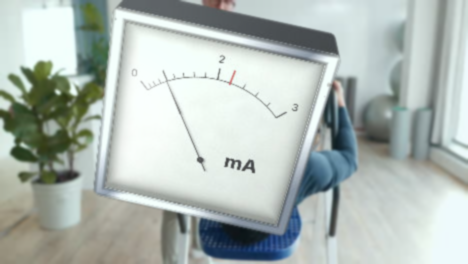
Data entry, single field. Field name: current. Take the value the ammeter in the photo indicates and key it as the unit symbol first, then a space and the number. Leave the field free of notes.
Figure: mA 1
